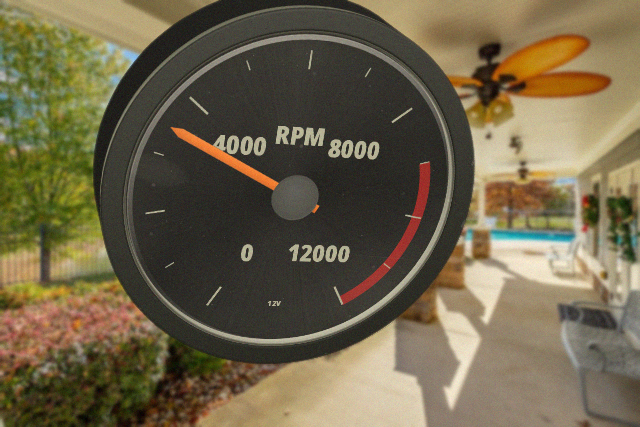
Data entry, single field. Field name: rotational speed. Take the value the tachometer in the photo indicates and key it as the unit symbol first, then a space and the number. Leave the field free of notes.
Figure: rpm 3500
